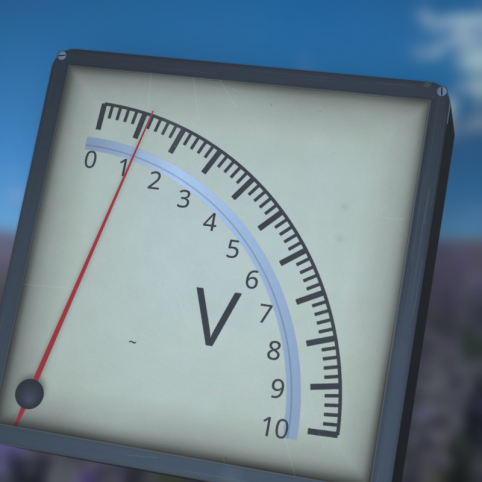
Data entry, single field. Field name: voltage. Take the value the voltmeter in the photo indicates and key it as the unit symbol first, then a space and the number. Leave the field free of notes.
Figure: V 1.2
